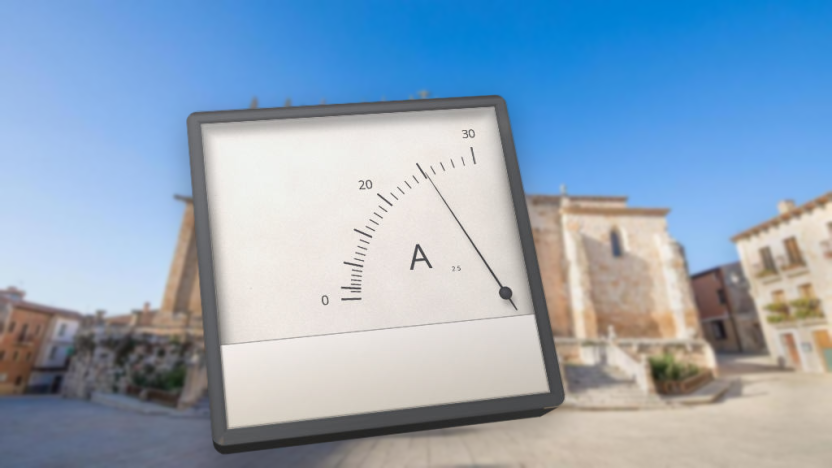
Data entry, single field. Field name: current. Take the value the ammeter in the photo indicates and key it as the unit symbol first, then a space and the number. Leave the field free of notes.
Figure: A 25
